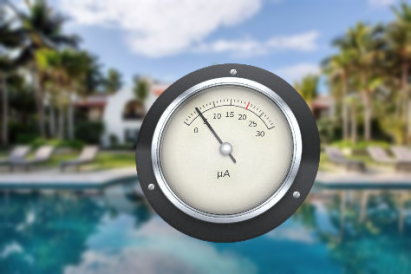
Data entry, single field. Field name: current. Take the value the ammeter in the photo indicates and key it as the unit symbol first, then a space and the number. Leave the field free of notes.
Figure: µA 5
